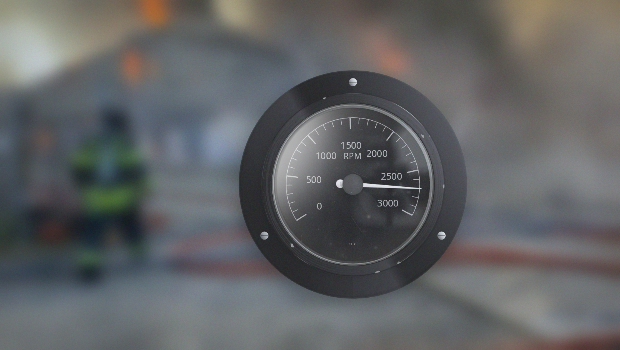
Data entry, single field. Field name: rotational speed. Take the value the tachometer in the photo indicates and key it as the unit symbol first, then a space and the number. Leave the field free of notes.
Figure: rpm 2700
